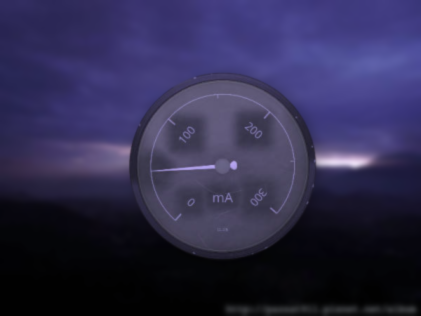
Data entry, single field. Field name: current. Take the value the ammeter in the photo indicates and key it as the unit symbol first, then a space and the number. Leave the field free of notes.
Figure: mA 50
